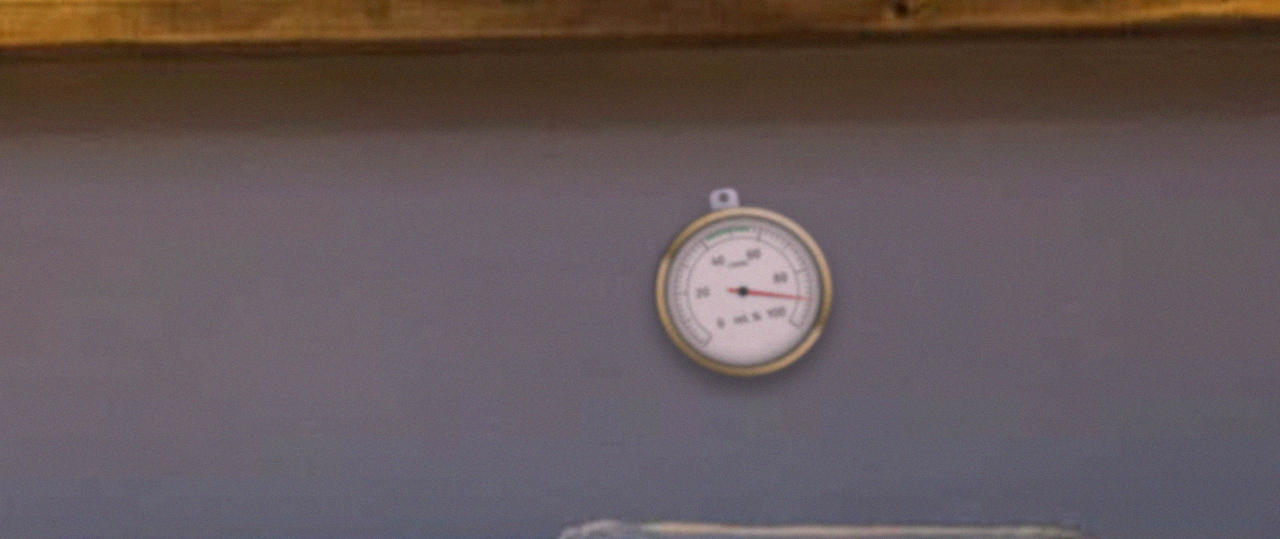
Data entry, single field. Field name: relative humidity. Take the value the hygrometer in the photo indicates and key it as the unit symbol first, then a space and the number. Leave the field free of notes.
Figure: % 90
